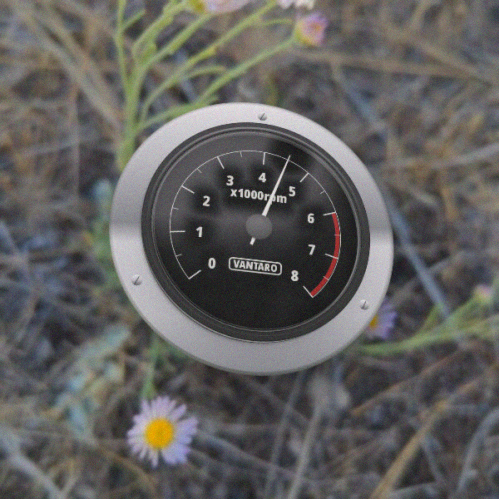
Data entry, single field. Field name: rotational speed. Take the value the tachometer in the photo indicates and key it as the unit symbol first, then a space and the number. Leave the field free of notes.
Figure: rpm 4500
